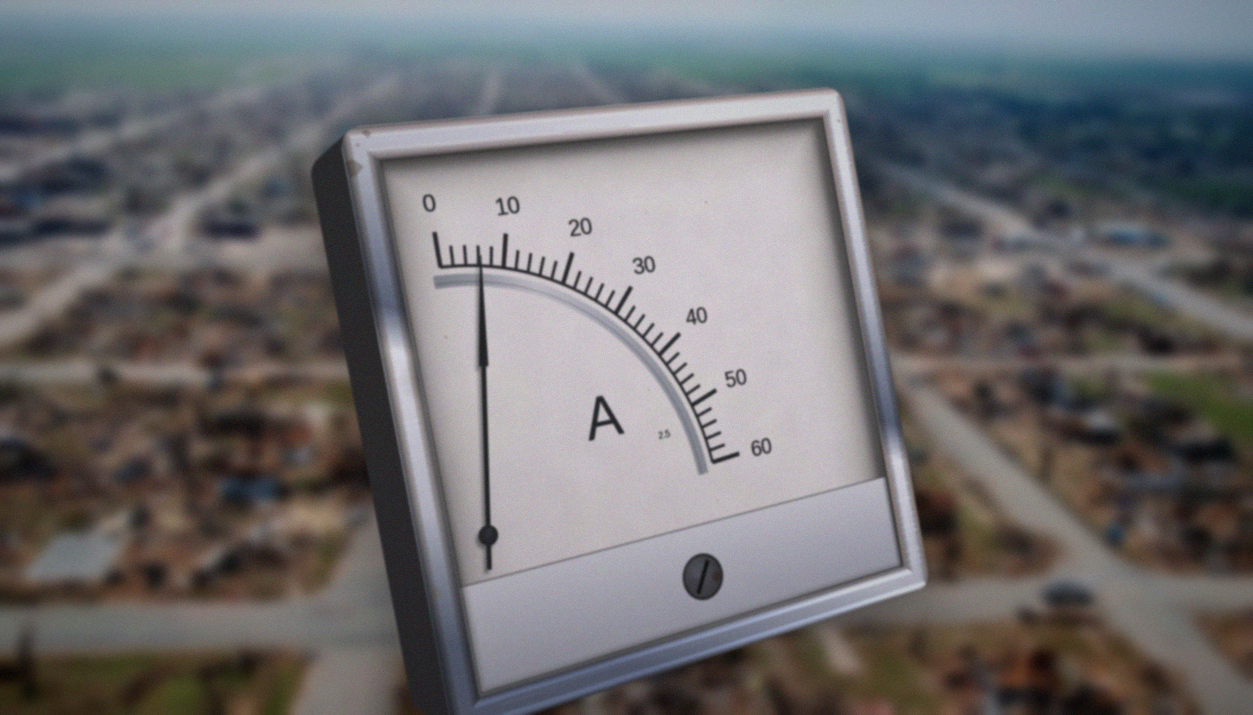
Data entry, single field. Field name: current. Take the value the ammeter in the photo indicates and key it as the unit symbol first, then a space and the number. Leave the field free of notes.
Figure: A 6
